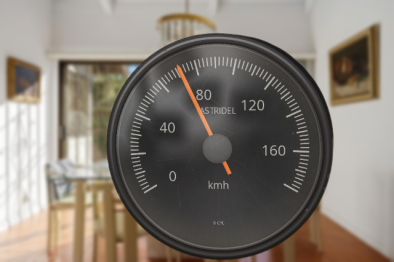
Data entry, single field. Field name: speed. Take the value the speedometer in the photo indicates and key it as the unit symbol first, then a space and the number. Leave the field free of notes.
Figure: km/h 72
